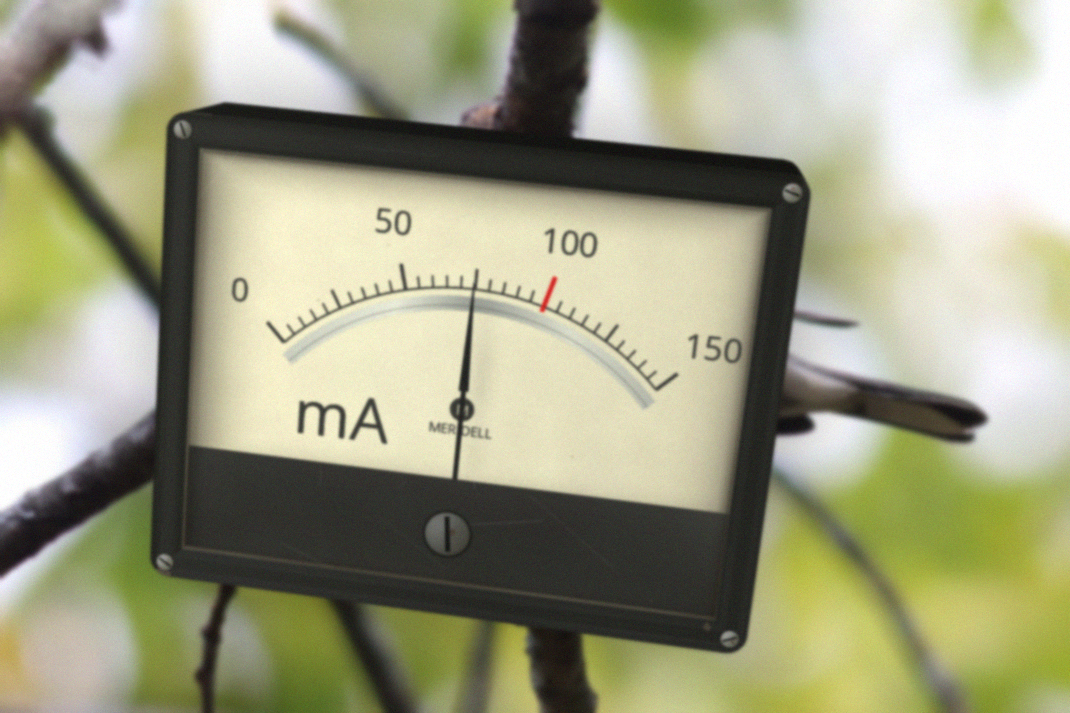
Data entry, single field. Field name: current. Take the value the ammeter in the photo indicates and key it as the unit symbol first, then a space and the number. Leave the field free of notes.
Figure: mA 75
